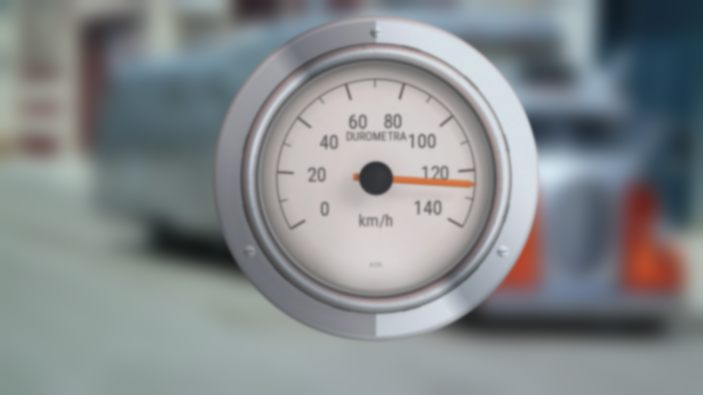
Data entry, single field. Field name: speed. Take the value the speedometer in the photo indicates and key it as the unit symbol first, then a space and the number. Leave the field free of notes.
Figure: km/h 125
